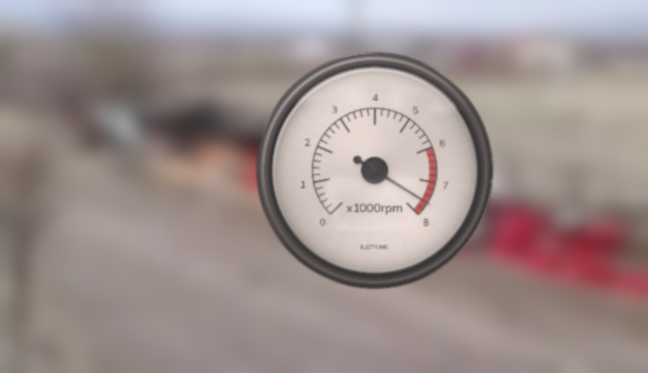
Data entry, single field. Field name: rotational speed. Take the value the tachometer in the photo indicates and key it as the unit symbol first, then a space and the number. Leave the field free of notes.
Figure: rpm 7600
